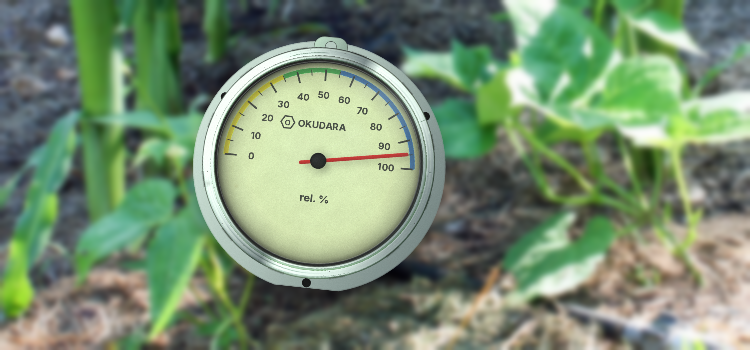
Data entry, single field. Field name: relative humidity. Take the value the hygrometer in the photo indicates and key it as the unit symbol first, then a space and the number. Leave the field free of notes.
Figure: % 95
